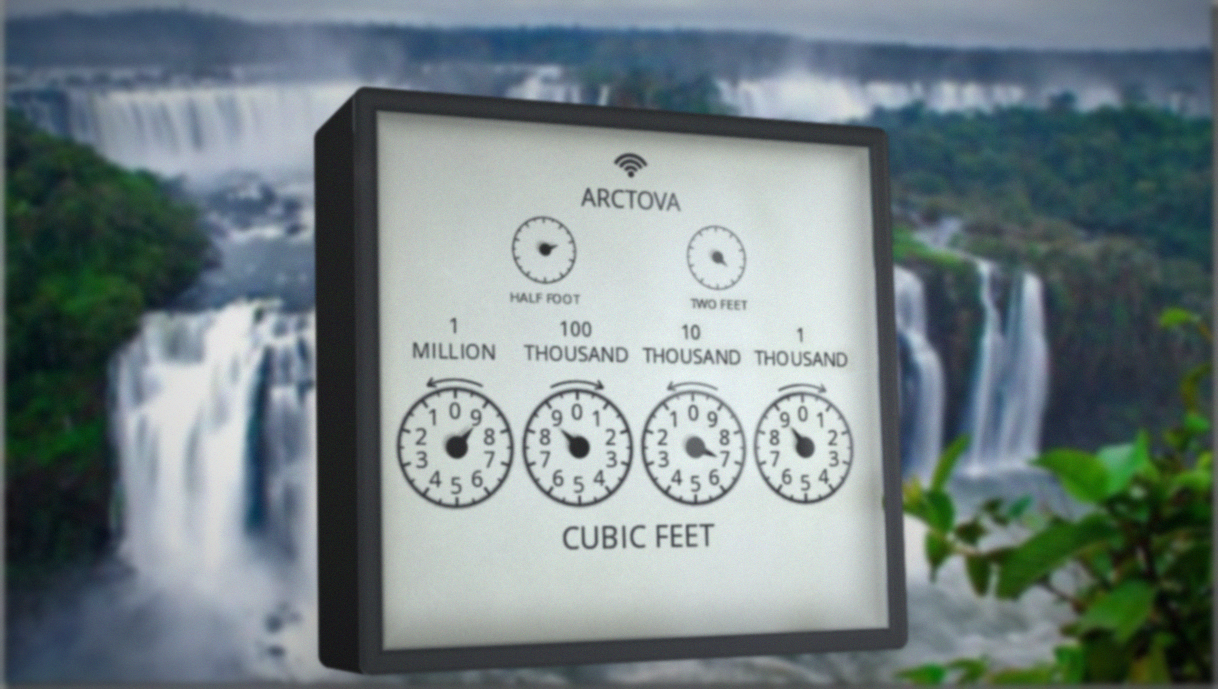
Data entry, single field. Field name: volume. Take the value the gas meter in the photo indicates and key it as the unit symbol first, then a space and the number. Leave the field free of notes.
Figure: ft³ 886900
